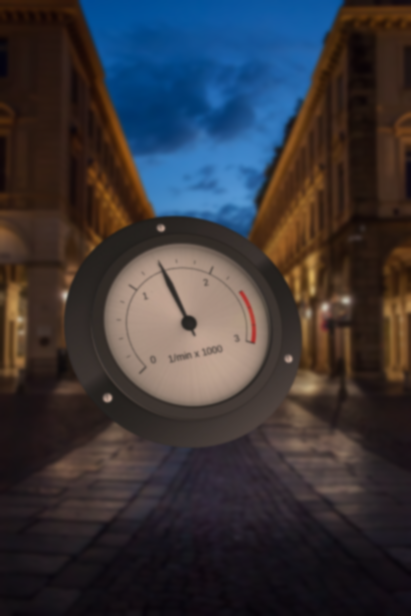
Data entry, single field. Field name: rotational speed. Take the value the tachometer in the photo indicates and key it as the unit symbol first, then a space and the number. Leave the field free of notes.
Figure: rpm 1400
